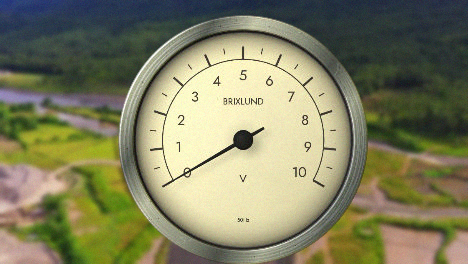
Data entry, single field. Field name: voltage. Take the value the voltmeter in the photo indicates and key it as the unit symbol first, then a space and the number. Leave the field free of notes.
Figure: V 0
